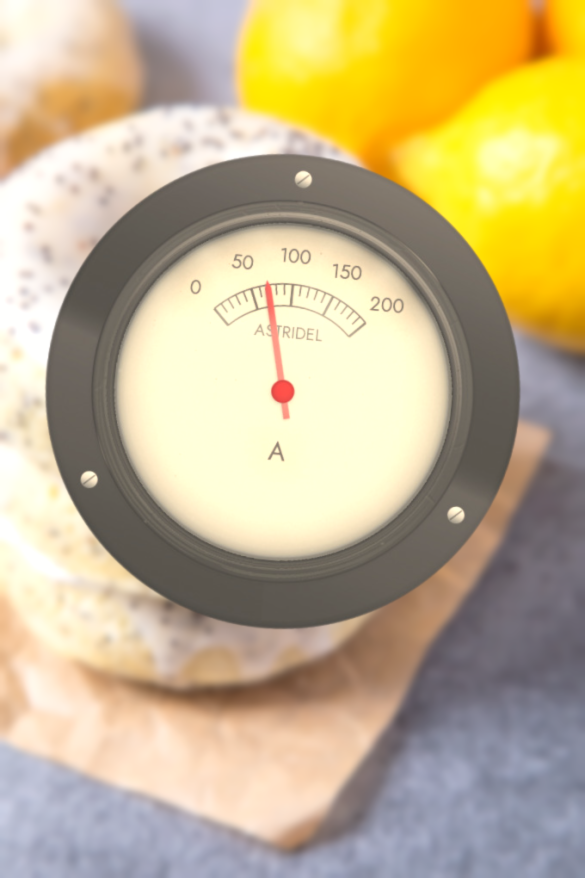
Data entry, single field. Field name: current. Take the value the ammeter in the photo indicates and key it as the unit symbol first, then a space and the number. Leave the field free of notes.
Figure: A 70
